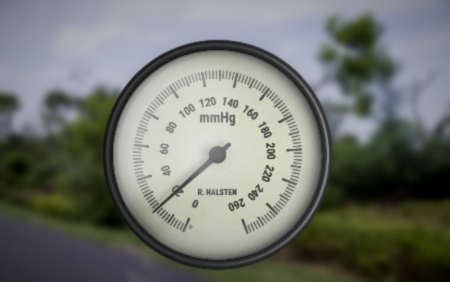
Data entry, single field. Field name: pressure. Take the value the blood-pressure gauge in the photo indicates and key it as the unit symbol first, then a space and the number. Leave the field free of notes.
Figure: mmHg 20
